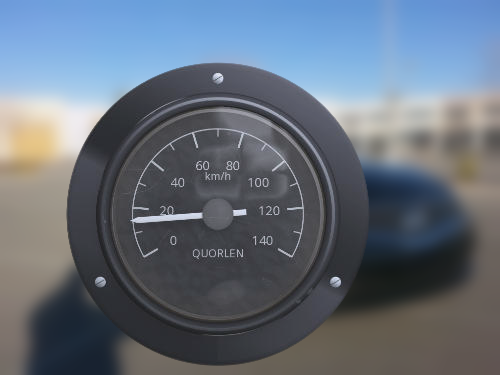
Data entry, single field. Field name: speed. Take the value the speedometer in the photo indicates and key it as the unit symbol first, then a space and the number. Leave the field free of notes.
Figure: km/h 15
